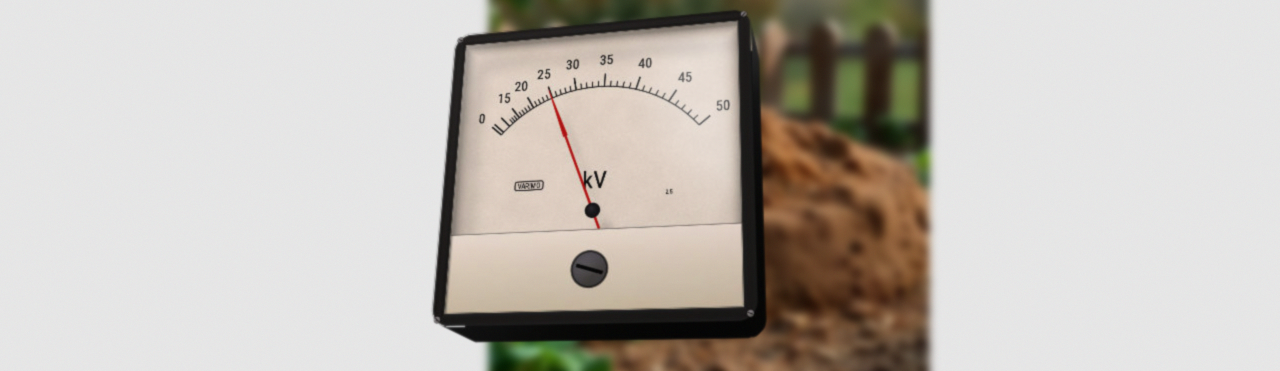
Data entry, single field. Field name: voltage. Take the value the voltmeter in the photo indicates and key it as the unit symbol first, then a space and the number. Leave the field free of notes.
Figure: kV 25
